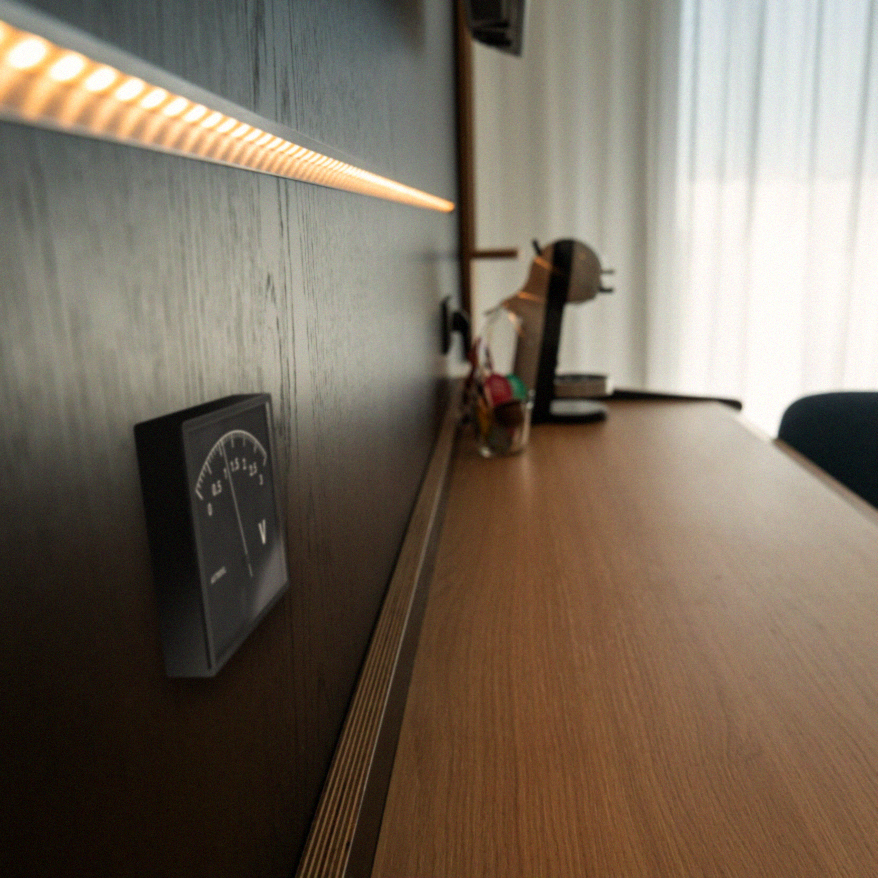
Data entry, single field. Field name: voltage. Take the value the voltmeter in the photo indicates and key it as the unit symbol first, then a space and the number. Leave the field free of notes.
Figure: V 1
